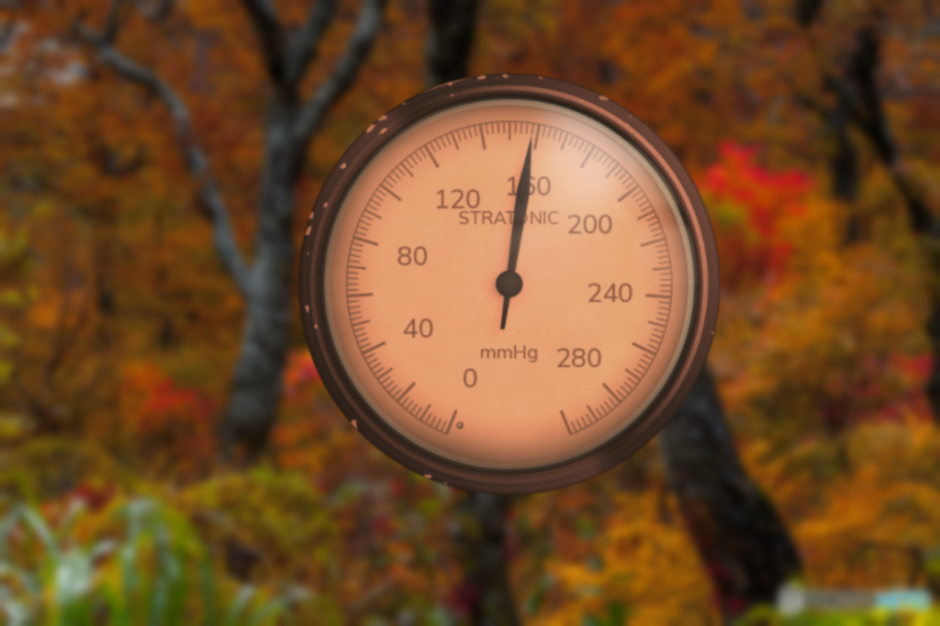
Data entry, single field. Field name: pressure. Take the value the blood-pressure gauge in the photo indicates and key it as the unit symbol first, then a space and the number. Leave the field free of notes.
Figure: mmHg 158
